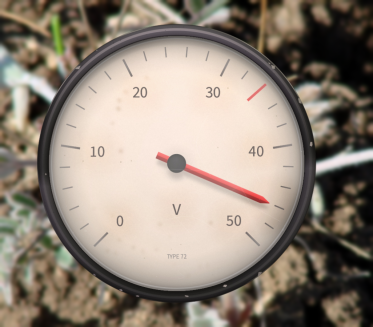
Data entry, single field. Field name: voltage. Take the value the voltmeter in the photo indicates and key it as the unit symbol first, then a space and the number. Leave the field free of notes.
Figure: V 46
